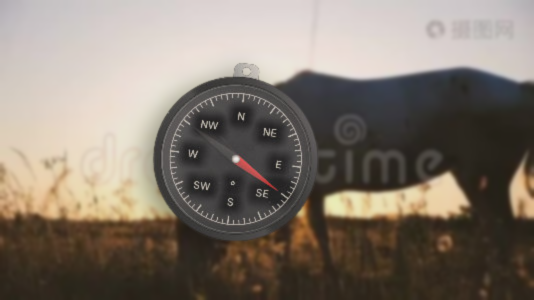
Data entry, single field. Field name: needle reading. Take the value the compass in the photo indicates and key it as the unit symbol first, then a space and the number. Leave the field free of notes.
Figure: ° 120
